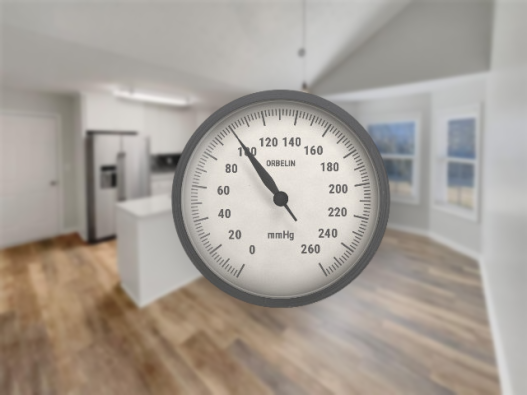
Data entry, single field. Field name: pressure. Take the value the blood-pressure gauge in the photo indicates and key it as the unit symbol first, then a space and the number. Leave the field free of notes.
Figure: mmHg 100
